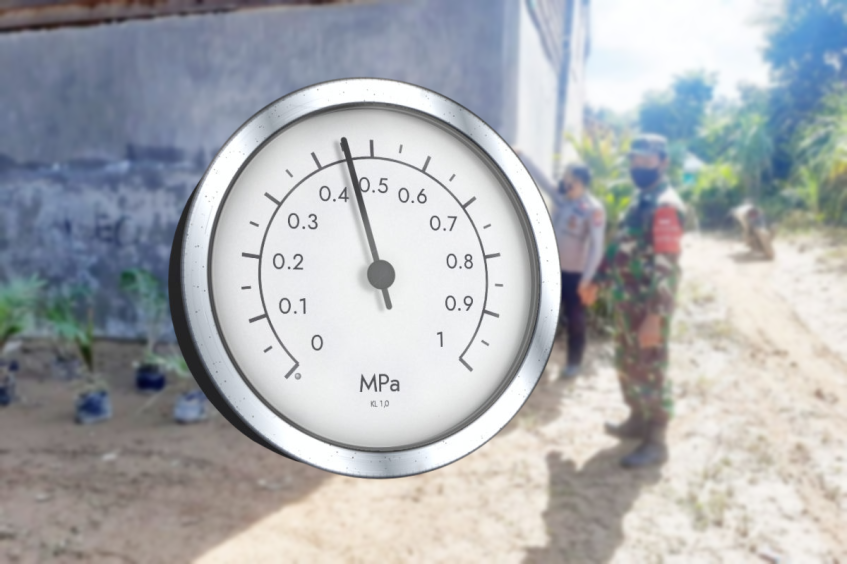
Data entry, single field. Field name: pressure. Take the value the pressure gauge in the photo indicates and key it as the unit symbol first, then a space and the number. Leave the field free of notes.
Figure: MPa 0.45
